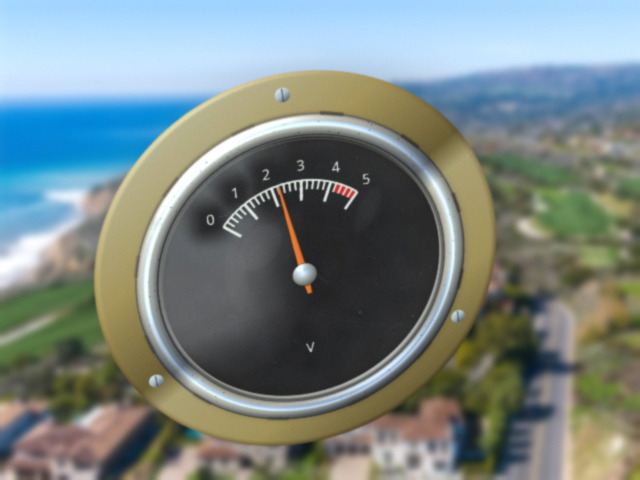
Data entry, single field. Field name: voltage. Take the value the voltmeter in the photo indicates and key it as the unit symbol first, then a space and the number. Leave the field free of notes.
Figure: V 2.2
